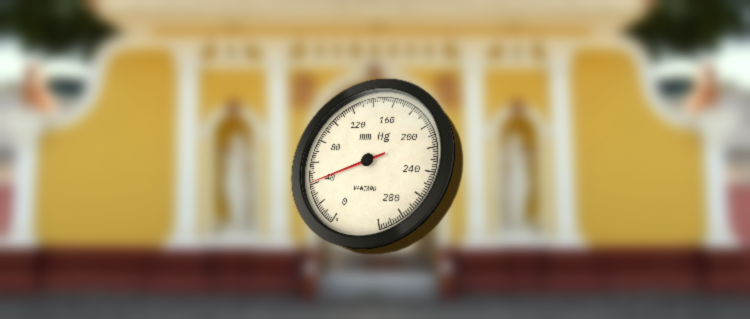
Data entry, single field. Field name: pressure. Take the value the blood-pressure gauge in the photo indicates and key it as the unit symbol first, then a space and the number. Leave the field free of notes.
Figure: mmHg 40
